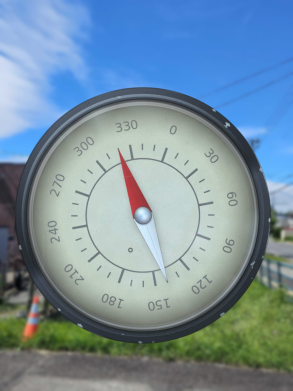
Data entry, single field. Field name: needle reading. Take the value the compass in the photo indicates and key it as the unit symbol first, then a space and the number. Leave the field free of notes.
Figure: ° 320
